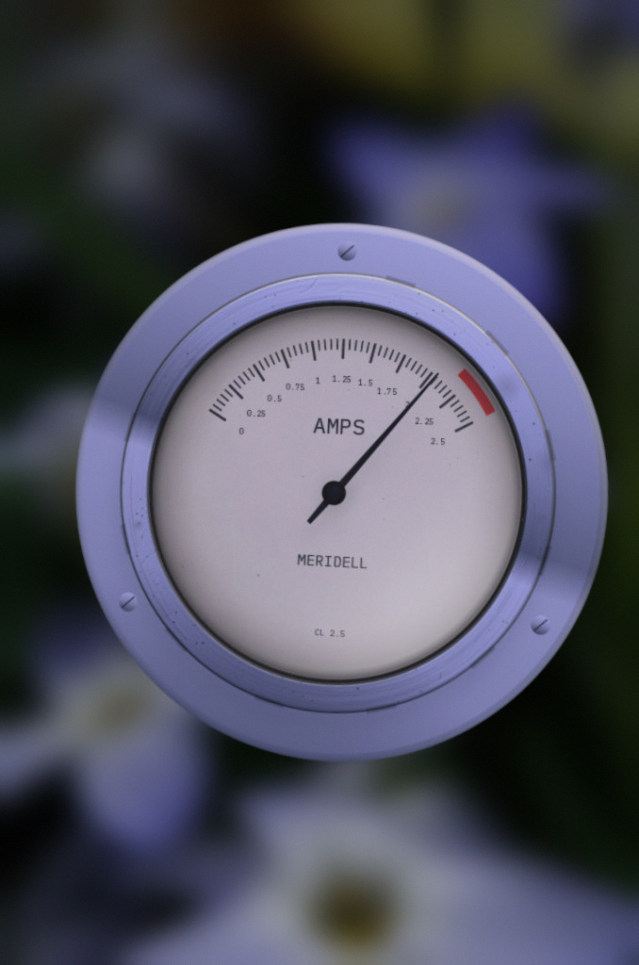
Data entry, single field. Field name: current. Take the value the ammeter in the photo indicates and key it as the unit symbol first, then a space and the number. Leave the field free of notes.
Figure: A 2.05
